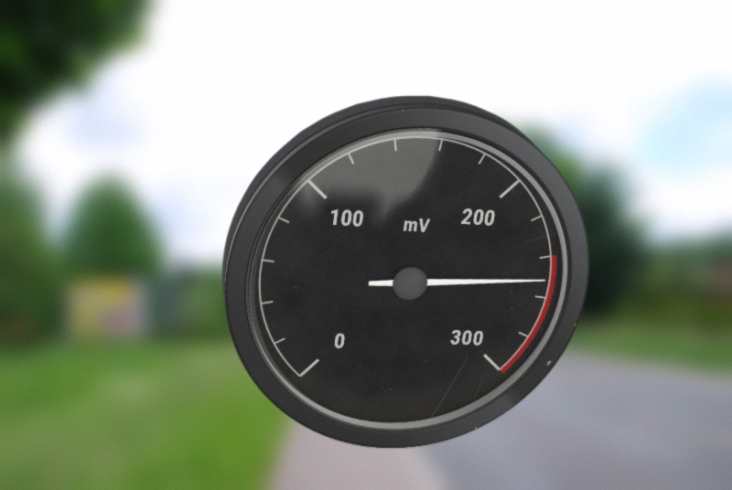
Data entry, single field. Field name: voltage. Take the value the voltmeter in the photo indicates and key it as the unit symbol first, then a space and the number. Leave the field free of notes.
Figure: mV 250
